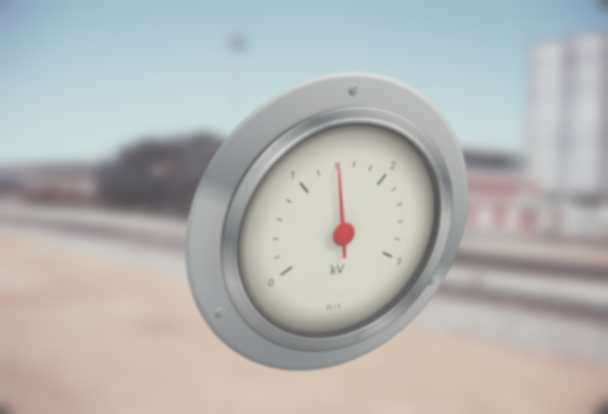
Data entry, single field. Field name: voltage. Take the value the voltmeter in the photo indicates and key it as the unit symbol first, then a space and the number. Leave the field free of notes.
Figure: kV 1.4
